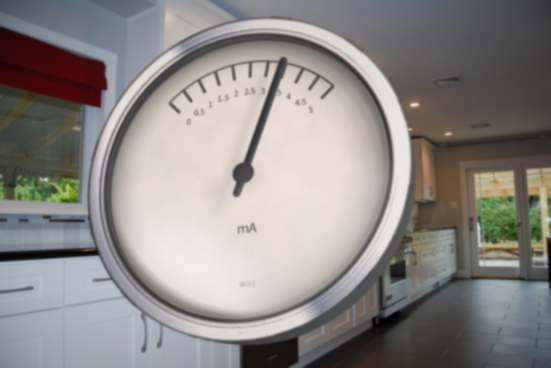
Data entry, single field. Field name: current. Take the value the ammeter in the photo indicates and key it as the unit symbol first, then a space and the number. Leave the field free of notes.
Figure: mA 3.5
